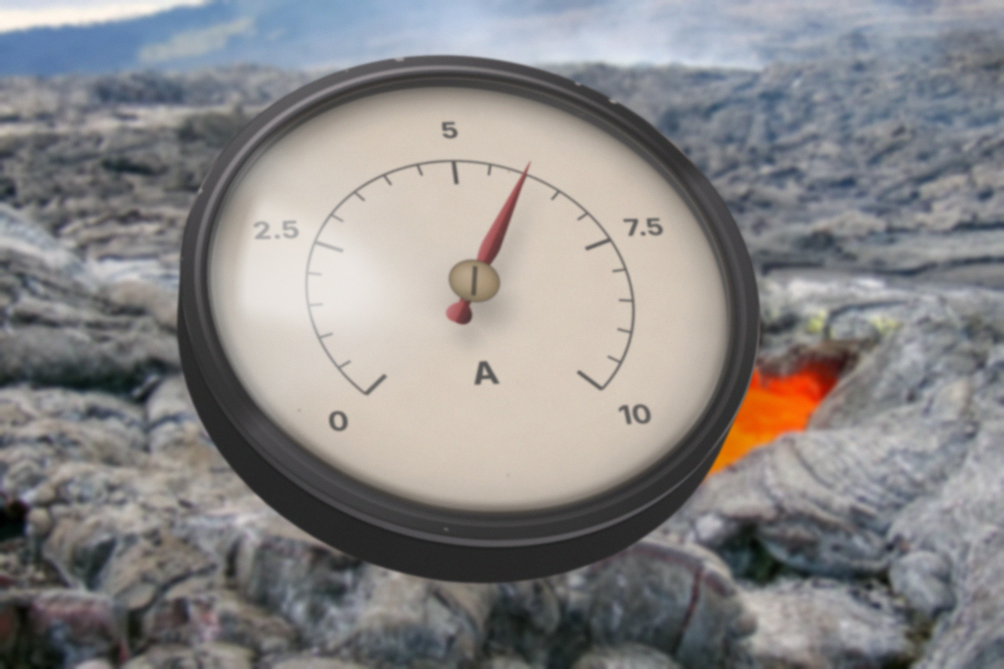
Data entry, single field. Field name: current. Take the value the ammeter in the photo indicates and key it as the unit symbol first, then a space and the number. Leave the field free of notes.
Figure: A 6
